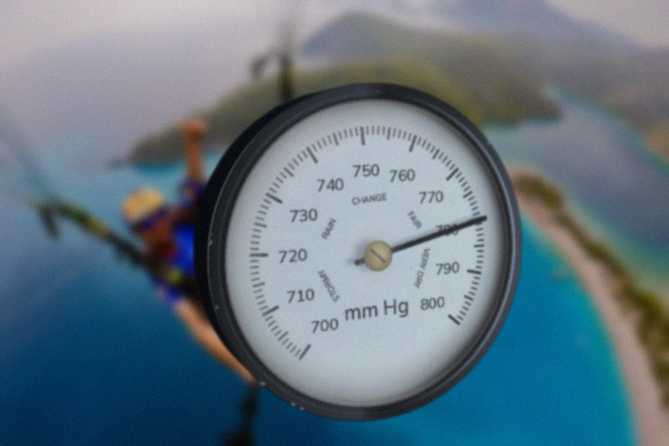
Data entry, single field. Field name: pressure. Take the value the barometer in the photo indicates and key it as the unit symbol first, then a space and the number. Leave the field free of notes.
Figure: mmHg 780
